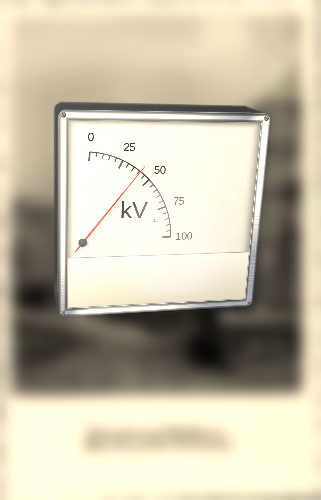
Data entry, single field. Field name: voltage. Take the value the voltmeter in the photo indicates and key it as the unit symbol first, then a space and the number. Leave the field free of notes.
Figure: kV 40
